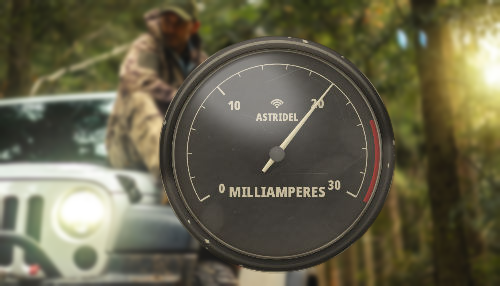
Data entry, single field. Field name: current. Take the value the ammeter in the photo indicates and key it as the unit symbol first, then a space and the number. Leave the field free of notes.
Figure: mA 20
